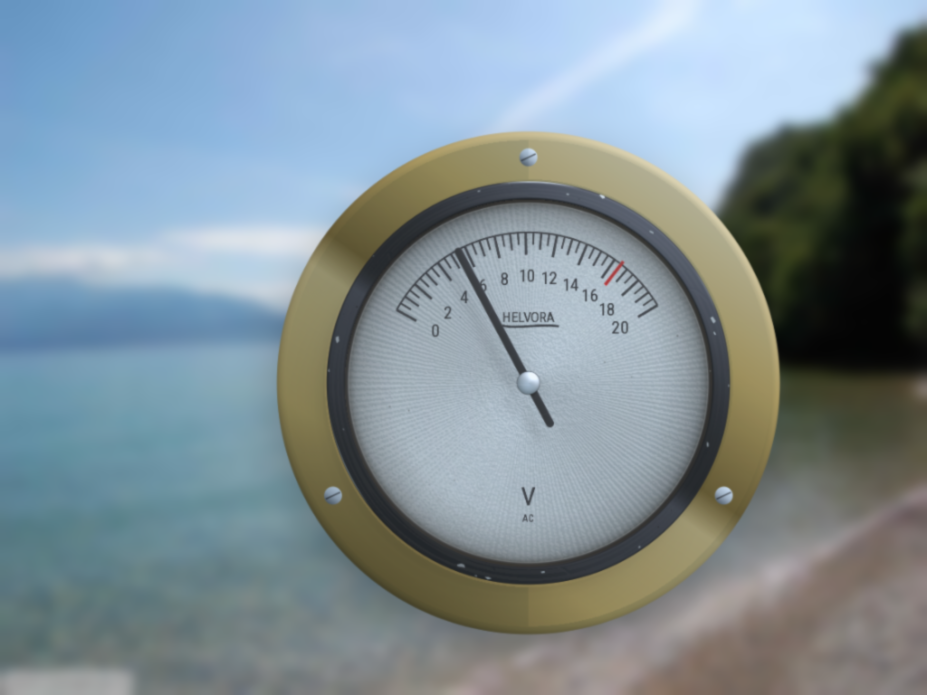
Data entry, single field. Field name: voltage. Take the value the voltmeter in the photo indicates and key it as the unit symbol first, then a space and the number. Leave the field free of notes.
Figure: V 5.5
